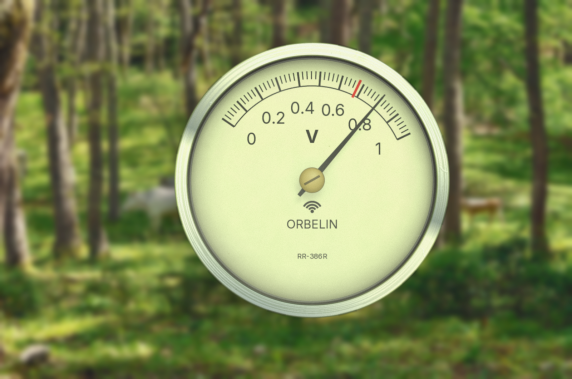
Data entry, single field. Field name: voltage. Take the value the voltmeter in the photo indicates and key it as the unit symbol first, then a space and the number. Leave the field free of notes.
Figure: V 0.8
